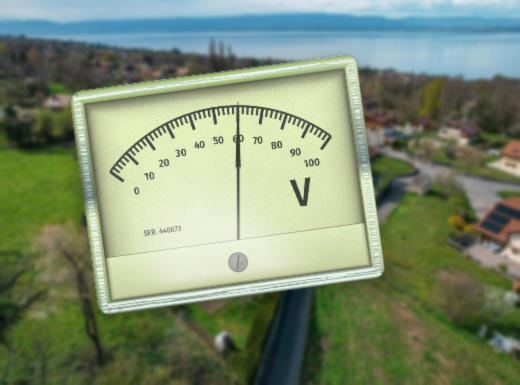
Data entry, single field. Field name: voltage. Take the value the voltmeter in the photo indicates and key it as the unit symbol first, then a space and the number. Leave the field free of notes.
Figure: V 60
